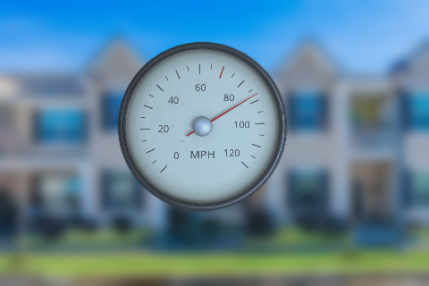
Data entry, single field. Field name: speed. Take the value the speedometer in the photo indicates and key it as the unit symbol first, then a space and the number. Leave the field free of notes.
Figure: mph 87.5
